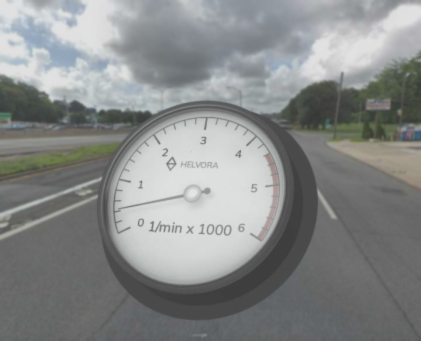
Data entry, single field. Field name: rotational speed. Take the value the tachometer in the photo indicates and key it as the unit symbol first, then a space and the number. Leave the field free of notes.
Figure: rpm 400
